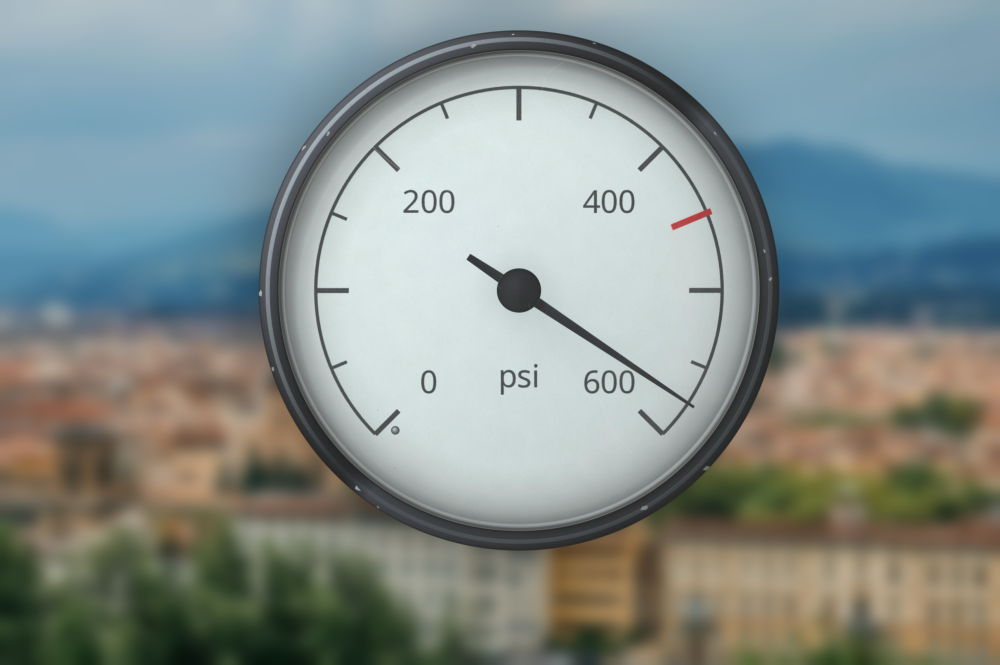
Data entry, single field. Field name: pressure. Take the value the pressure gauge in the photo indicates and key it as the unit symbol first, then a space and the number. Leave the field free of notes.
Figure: psi 575
